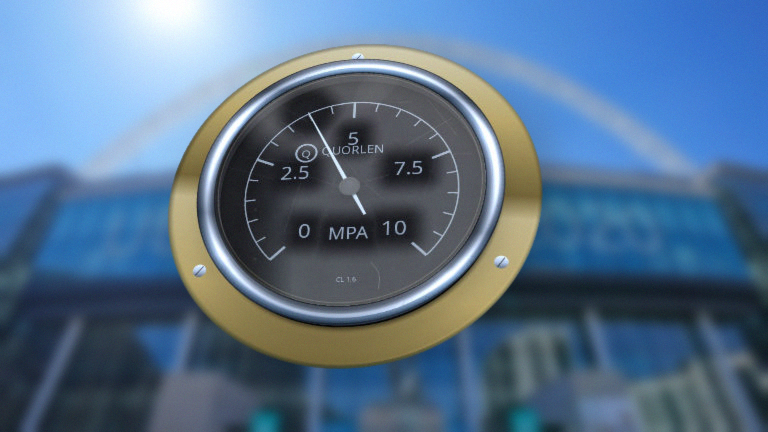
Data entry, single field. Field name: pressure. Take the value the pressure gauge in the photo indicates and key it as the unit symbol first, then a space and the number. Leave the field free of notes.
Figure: MPa 4
